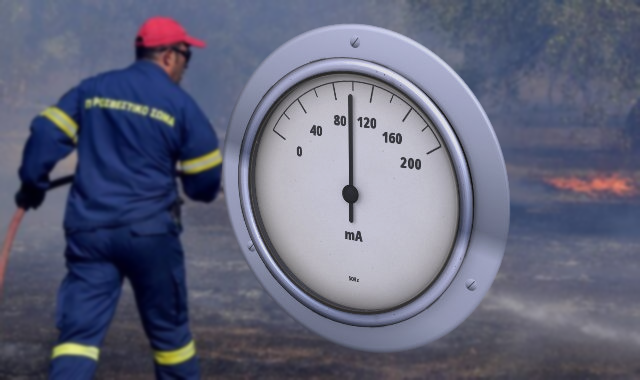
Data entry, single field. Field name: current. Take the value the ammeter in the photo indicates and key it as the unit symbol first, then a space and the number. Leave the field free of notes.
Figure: mA 100
